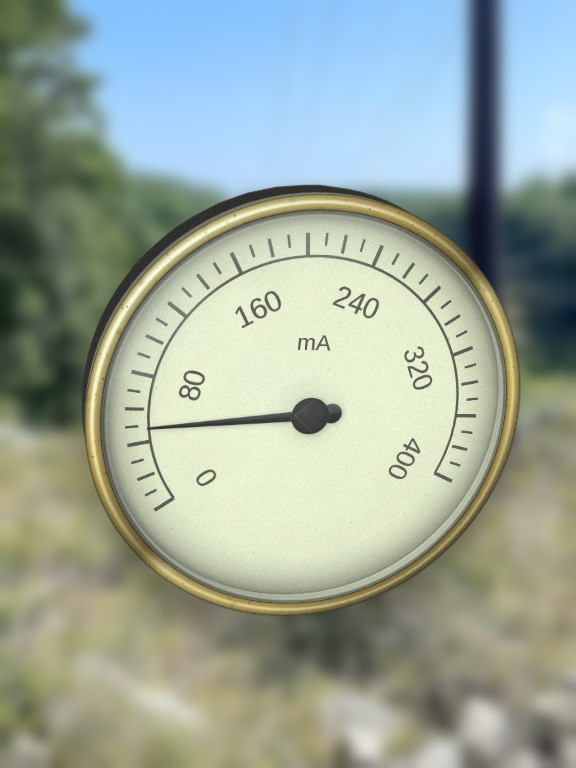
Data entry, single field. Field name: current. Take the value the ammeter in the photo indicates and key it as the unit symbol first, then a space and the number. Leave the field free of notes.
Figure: mA 50
